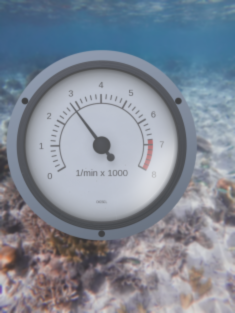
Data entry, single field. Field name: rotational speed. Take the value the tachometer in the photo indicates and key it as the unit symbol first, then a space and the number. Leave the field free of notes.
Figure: rpm 2800
